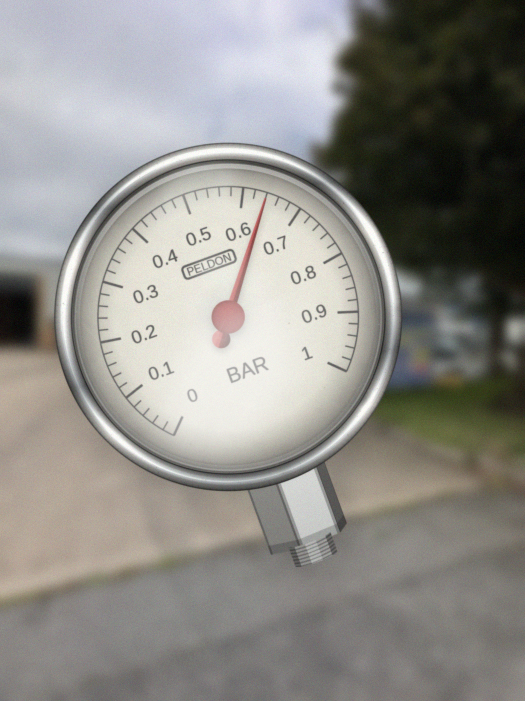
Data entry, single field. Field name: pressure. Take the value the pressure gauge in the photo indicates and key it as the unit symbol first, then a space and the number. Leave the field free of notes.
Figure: bar 0.64
